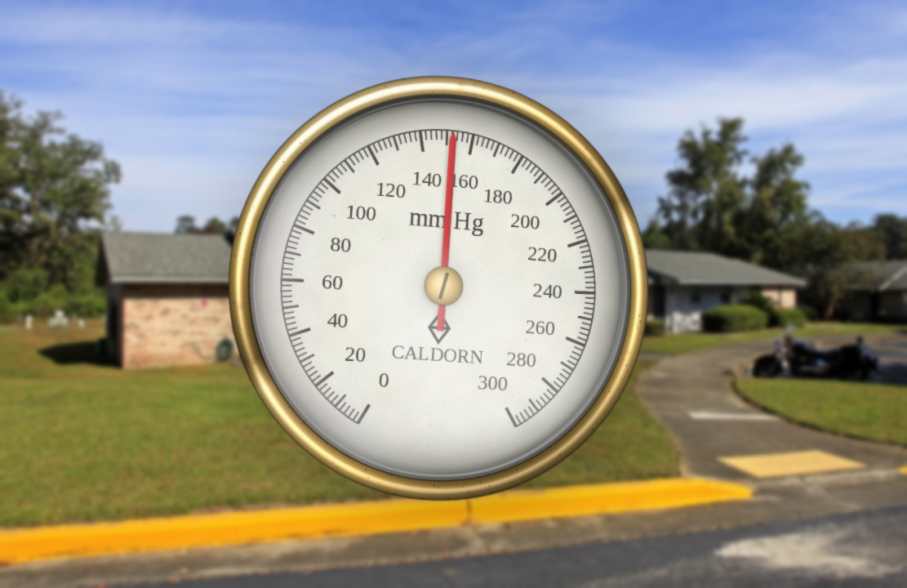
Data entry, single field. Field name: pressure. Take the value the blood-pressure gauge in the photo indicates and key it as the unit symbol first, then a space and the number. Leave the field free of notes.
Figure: mmHg 152
